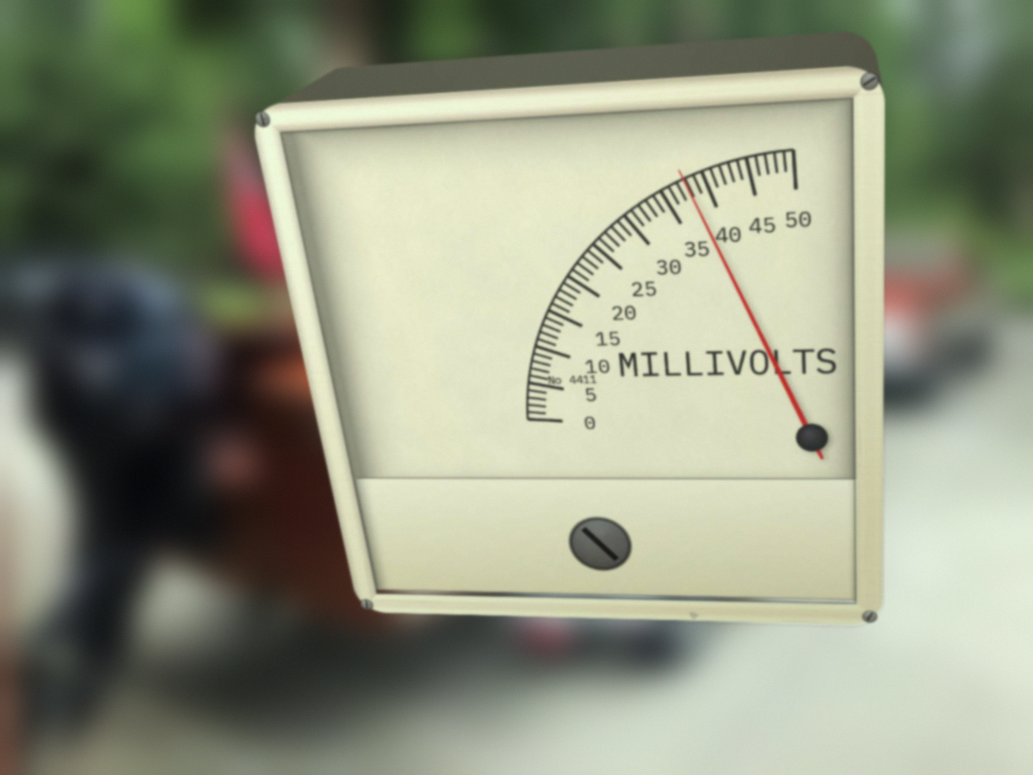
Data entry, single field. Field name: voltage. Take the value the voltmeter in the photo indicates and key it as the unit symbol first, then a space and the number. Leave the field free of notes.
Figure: mV 38
